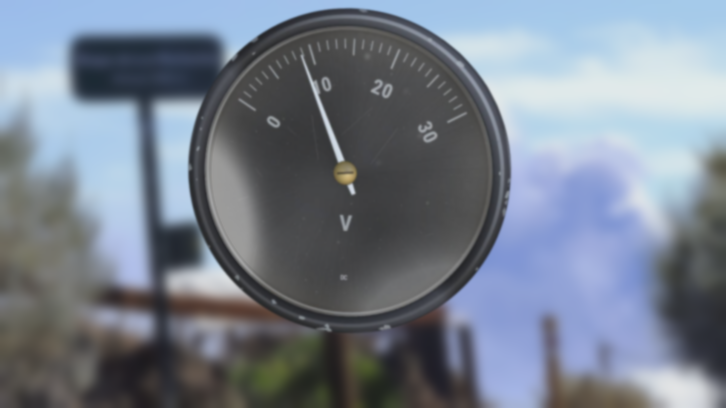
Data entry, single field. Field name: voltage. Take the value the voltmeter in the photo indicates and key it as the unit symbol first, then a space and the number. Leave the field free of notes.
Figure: V 9
